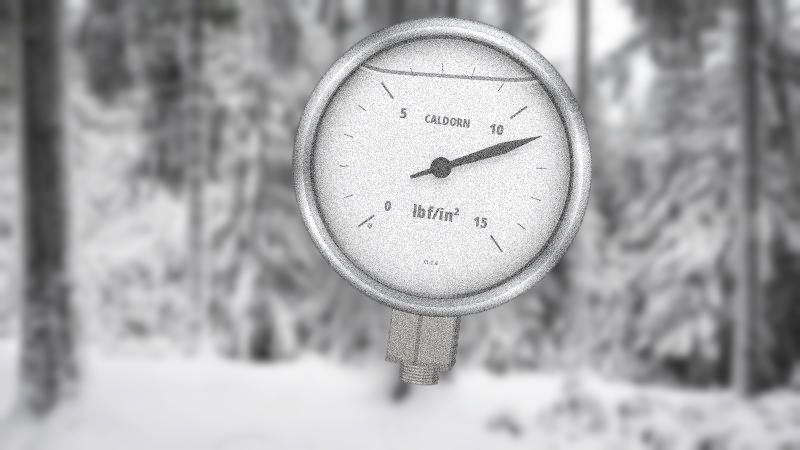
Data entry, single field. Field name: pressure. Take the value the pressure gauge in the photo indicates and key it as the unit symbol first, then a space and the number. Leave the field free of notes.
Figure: psi 11
